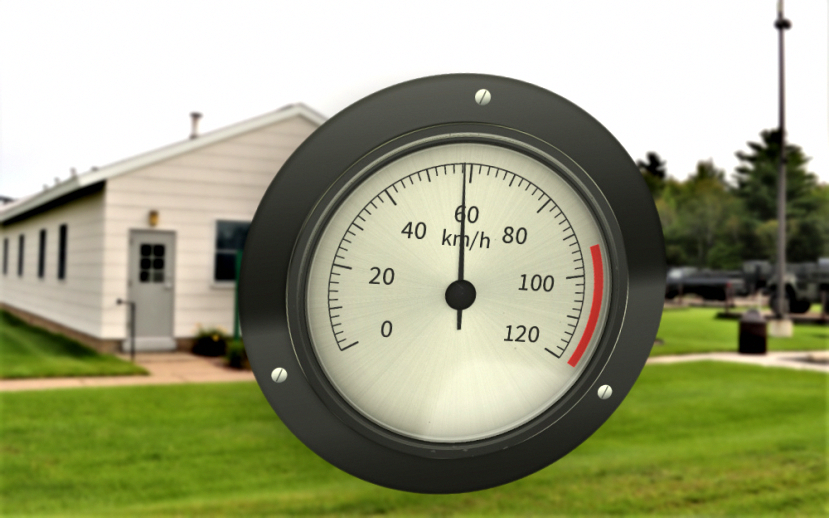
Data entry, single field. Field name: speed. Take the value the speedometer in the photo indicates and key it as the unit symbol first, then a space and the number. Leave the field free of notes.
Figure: km/h 58
